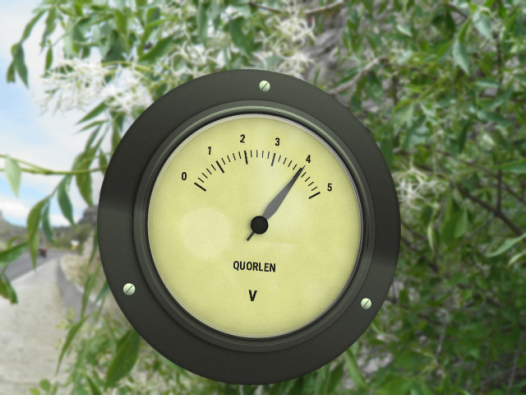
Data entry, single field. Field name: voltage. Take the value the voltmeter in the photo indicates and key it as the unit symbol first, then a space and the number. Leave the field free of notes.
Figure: V 4
